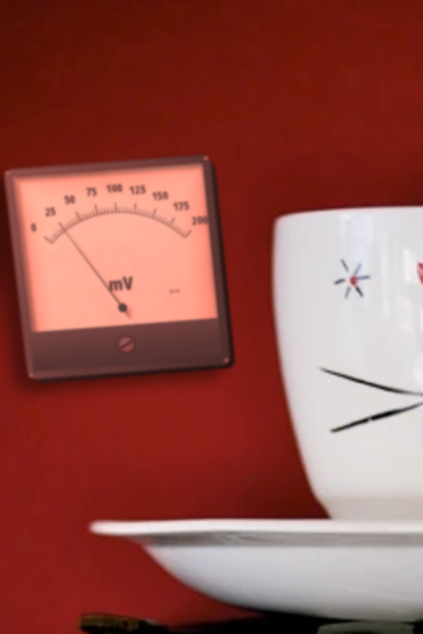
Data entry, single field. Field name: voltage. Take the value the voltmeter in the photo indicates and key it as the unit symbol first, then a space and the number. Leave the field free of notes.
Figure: mV 25
